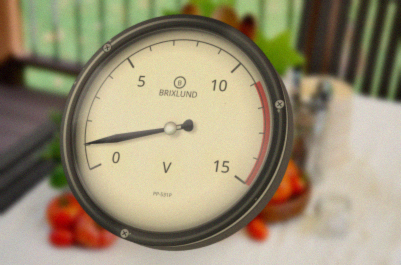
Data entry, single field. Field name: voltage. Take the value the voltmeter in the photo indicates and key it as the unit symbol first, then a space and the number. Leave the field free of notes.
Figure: V 1
